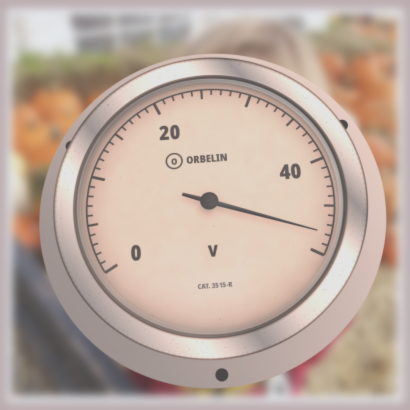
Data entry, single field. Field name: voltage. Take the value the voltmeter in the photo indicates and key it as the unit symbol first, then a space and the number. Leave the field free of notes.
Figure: V 48
